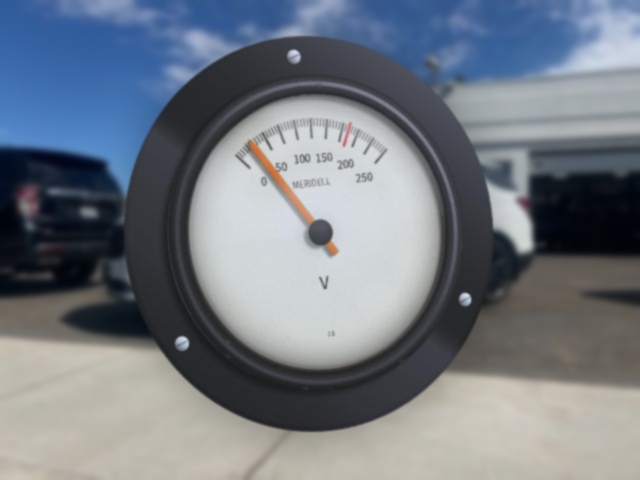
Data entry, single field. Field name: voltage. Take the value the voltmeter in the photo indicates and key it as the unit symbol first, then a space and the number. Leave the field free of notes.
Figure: V 25
